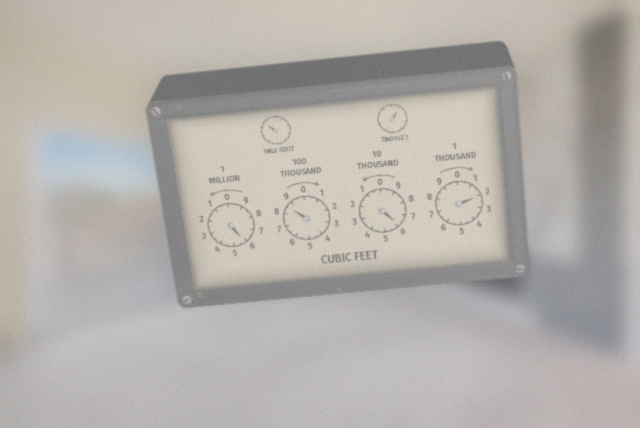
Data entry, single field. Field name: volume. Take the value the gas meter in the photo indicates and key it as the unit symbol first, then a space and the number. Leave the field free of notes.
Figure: ft³ 586200
